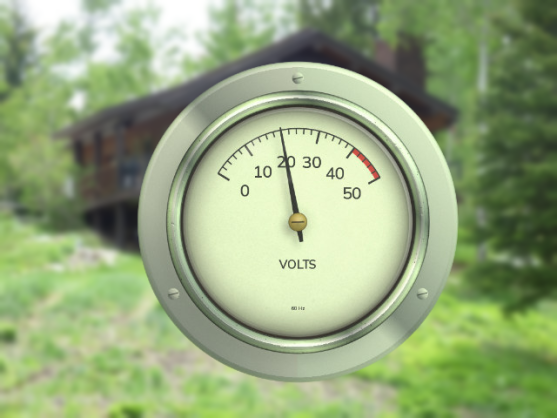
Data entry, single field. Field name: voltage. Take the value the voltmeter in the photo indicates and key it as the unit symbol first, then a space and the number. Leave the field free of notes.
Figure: V 20
